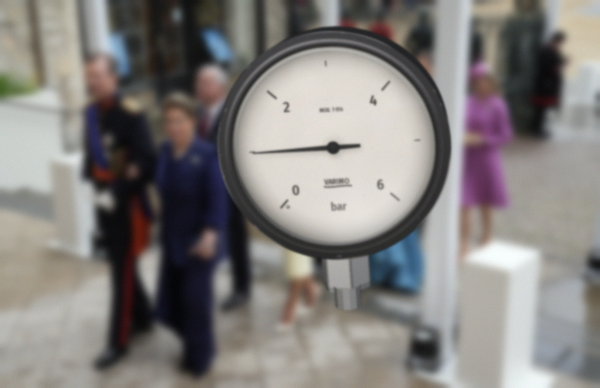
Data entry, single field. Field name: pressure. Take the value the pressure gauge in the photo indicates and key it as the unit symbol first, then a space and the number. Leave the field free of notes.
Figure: bar 1
